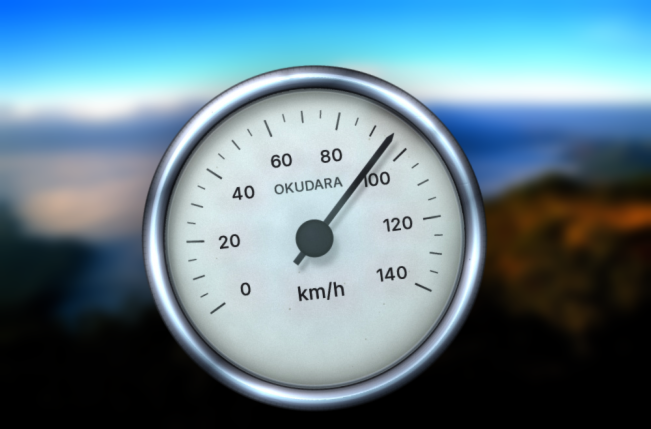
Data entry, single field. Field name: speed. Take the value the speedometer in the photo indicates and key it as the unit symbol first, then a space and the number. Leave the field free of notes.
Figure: km/h 95
